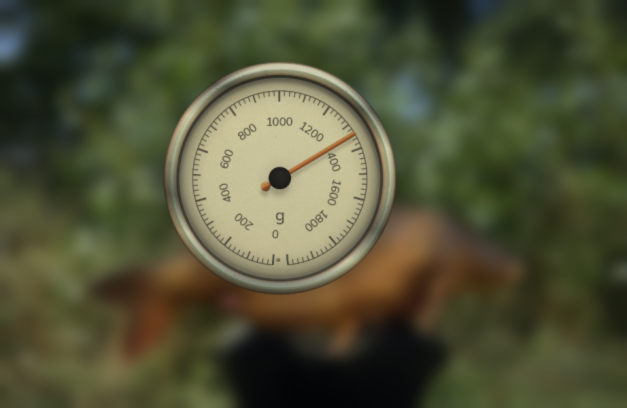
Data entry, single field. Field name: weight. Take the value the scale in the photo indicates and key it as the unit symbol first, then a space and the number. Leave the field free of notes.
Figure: g 1340
